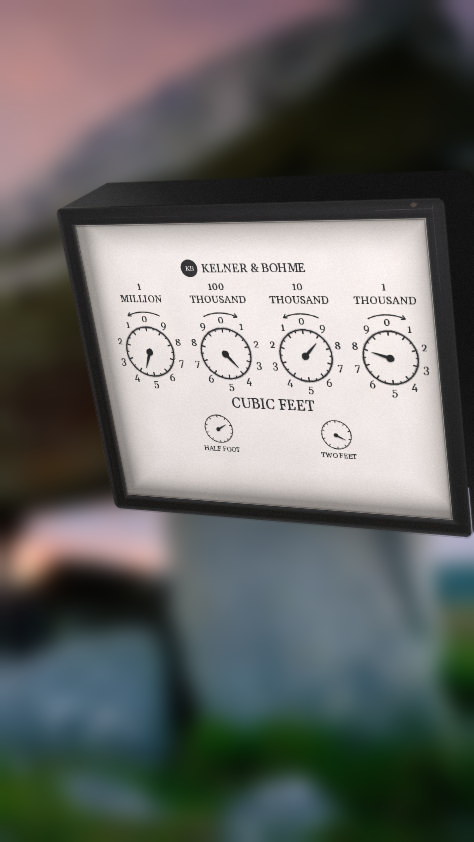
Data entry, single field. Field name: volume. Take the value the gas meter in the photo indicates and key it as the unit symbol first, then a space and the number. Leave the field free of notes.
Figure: ft³ 438800
